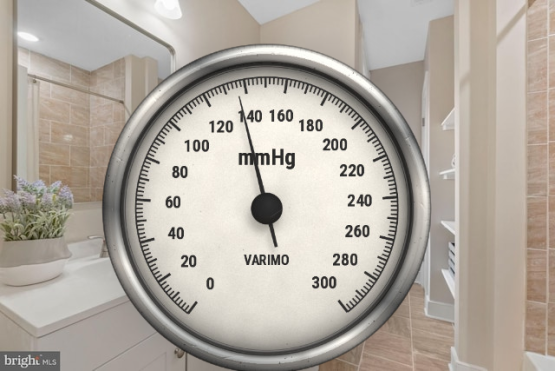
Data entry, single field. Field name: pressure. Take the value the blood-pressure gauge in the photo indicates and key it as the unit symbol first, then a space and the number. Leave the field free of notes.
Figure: mmHg 136
